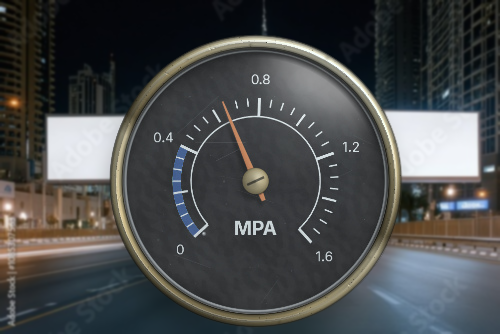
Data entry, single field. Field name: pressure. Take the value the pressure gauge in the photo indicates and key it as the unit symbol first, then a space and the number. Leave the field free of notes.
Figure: MPa 0.65
